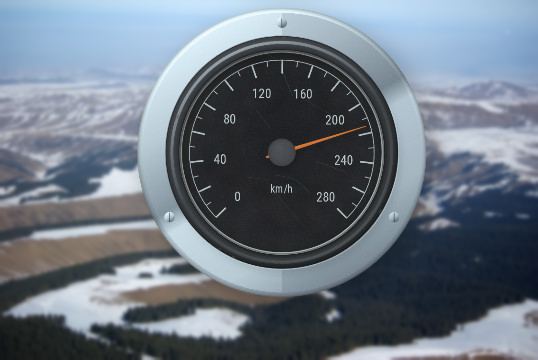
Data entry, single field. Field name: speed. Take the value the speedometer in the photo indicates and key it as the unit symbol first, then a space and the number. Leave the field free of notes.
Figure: km/h 215
